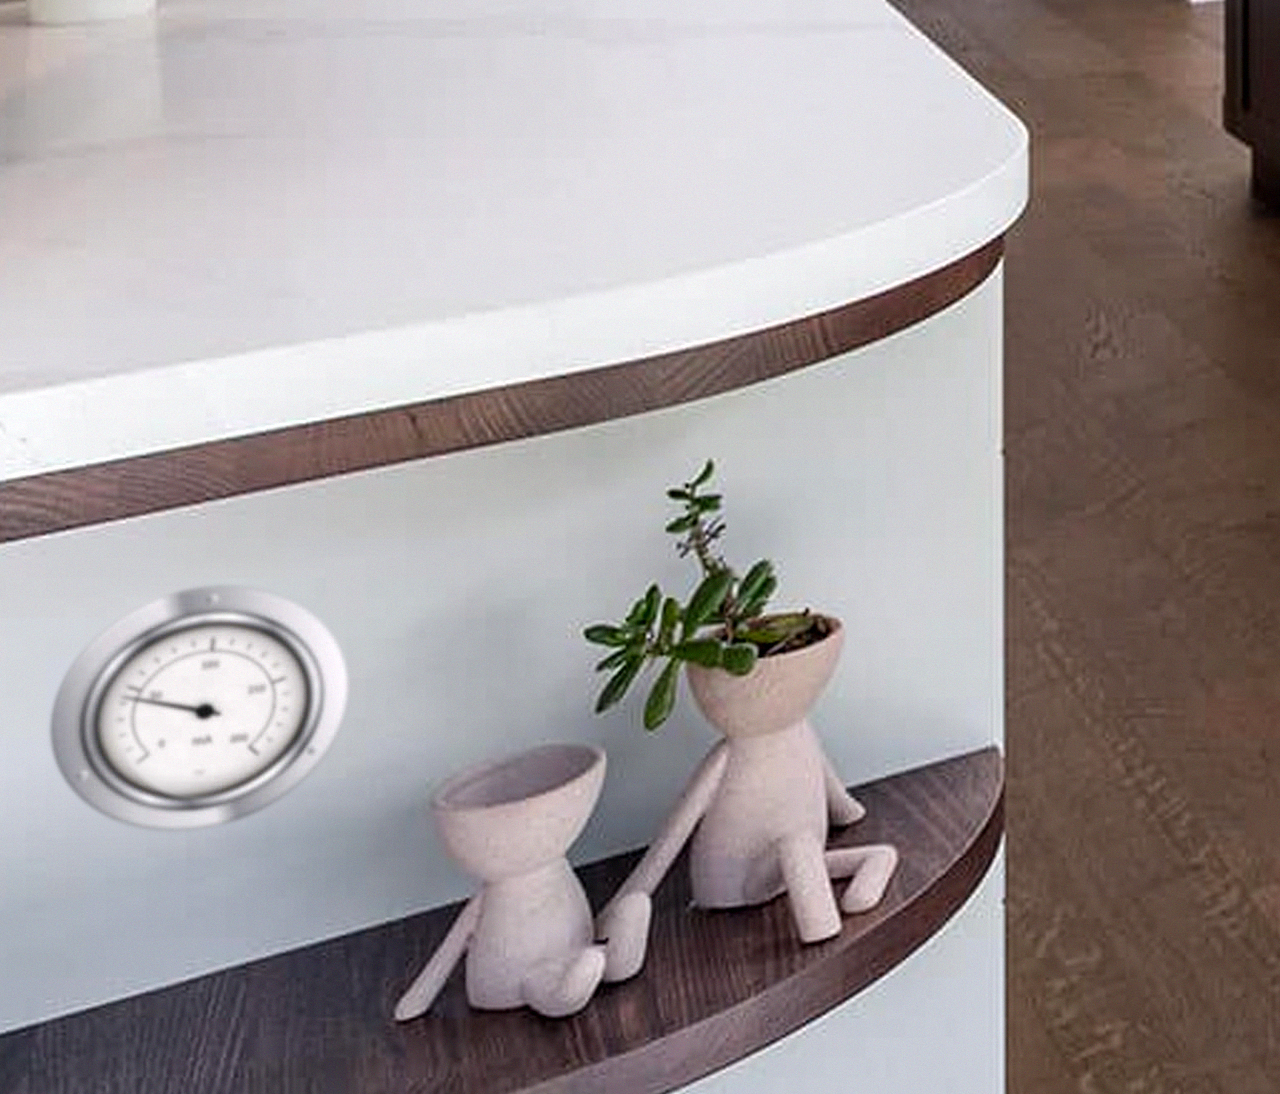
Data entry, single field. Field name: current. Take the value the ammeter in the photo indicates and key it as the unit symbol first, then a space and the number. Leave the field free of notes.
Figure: mA 45
